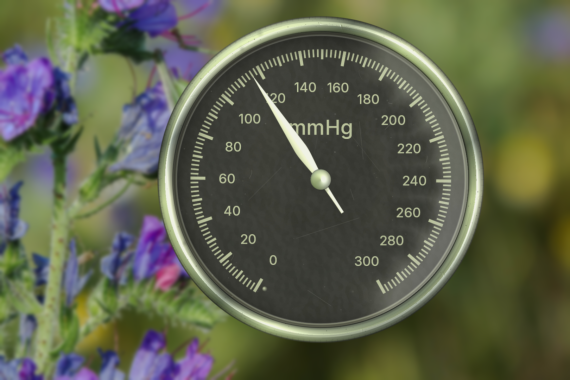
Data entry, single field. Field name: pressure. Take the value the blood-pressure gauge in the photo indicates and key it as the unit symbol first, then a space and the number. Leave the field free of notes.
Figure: mmHg 116
